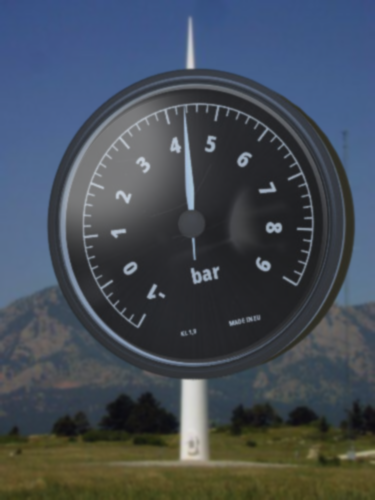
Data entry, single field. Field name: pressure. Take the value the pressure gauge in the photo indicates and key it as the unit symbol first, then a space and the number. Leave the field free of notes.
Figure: bar 4.4
